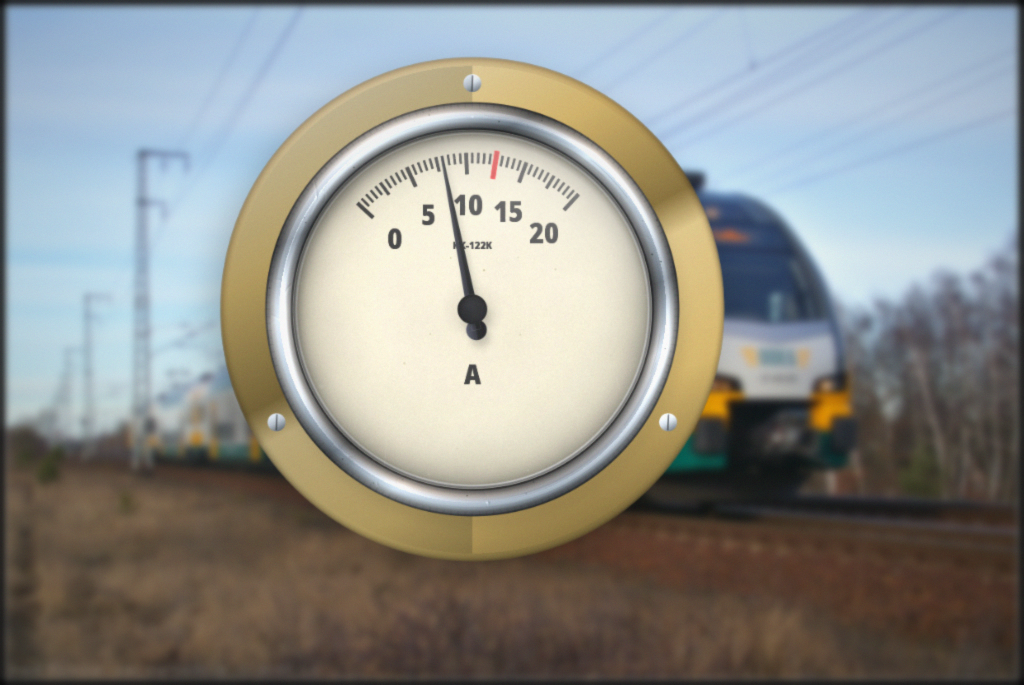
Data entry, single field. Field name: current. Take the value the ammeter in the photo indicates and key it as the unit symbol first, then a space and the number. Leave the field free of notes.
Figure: A 8
